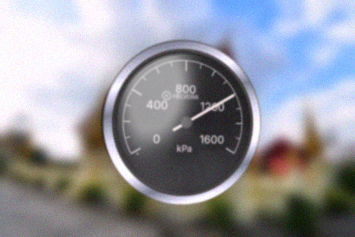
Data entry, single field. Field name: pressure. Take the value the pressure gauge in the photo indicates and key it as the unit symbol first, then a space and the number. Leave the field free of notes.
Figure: kPa 1200
